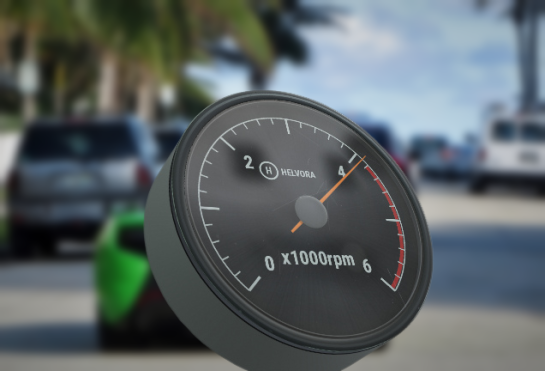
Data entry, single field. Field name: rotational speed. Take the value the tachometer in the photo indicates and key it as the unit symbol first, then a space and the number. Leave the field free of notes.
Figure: rpm 4100
